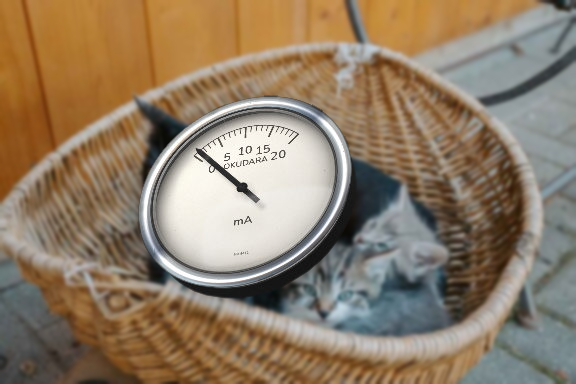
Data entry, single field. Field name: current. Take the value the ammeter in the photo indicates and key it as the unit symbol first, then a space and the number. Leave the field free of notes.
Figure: mA 1
